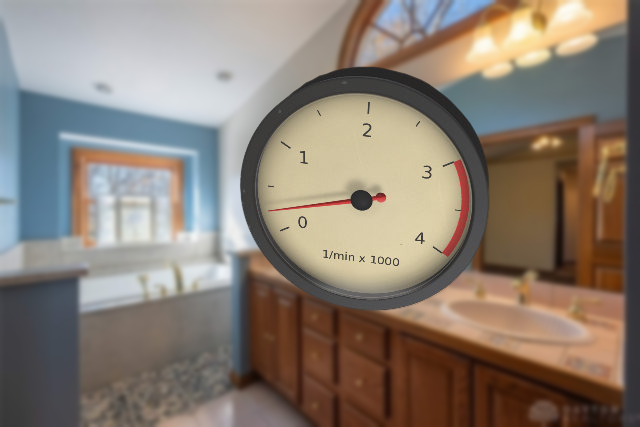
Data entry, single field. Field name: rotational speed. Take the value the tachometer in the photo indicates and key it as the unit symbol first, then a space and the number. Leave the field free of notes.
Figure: rpm 250
